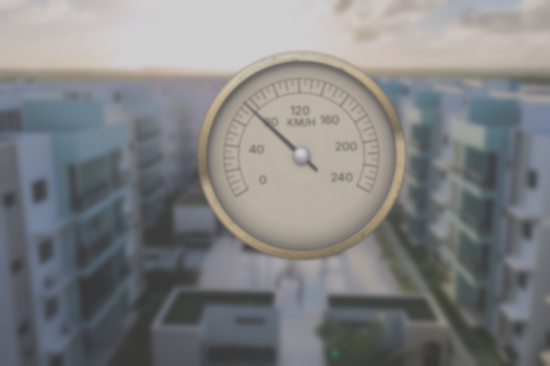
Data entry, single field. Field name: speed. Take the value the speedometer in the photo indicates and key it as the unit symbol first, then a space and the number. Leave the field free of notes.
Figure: km/h 75
